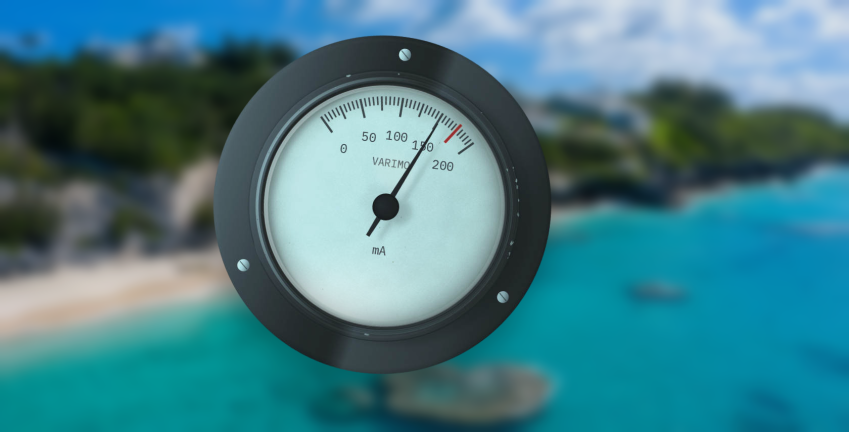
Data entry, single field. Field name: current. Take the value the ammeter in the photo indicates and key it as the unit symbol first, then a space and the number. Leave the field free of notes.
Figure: mA 150
